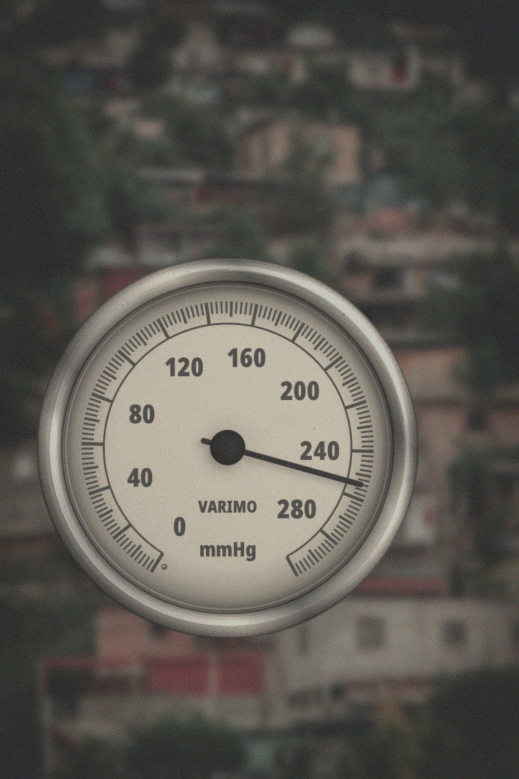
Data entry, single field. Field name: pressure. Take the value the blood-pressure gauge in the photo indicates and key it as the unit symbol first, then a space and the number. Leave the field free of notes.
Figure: mmHg 254
